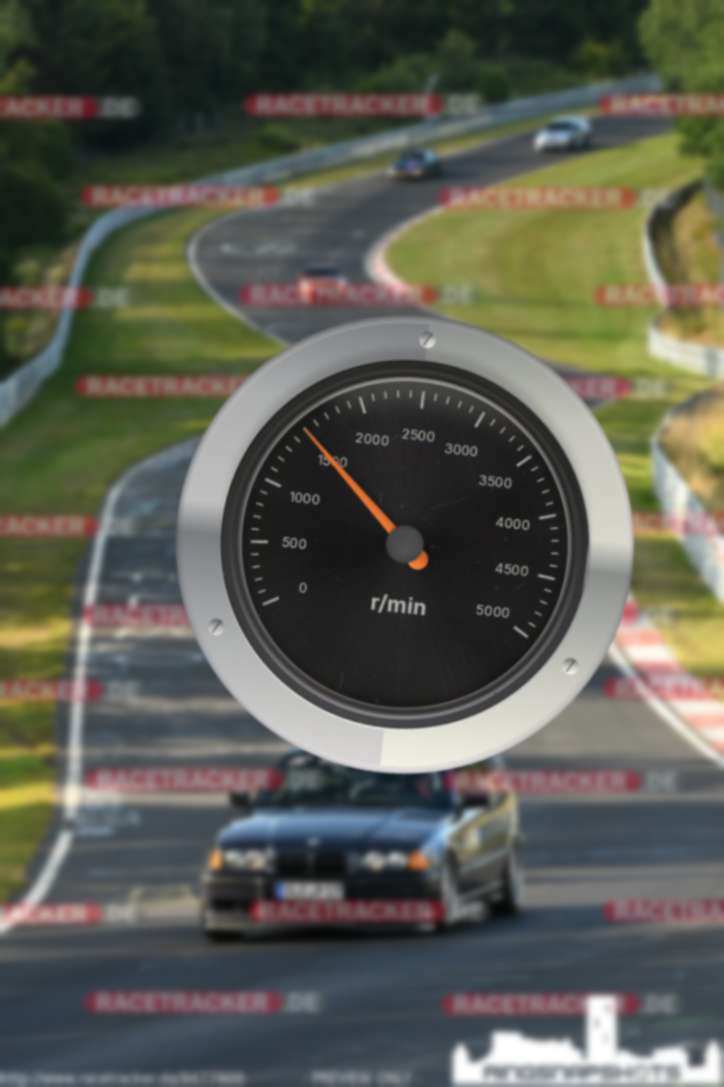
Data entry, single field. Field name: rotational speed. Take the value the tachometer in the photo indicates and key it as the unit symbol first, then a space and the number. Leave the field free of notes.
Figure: rpm 1500
